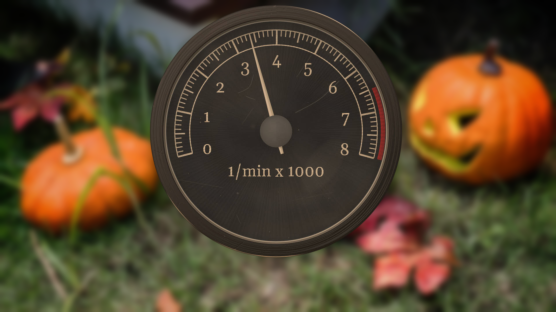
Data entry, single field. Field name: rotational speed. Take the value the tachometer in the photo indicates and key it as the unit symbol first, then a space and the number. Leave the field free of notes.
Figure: rpm 3400
